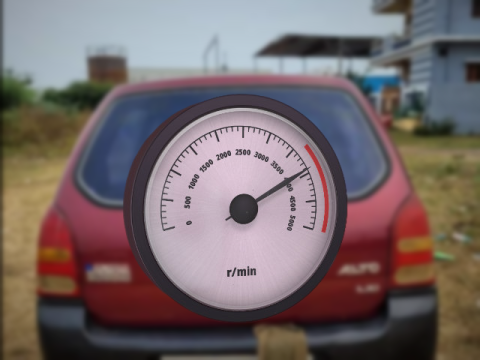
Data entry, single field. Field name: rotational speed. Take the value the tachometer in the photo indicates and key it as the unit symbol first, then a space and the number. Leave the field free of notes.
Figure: rpm 3900
